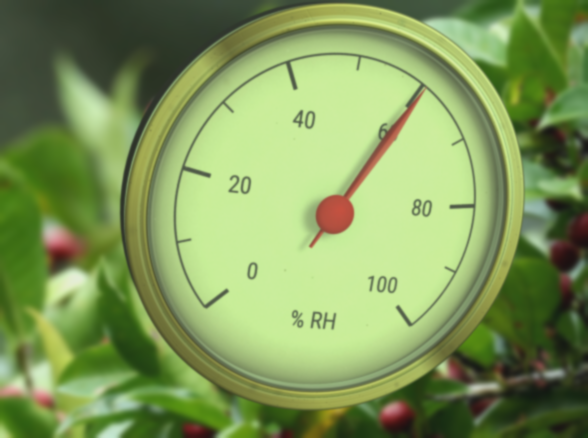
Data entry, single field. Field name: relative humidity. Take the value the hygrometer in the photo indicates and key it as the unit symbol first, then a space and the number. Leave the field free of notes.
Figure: % 60
